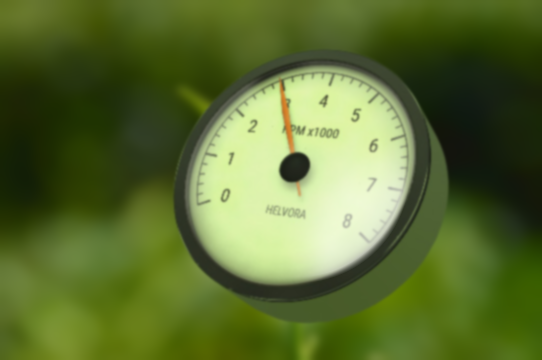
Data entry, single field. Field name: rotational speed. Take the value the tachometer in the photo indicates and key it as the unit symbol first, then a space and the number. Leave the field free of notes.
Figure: rpm 3000
